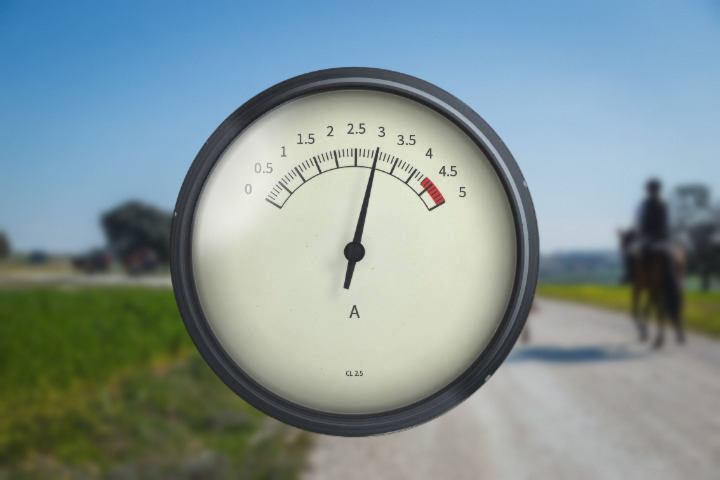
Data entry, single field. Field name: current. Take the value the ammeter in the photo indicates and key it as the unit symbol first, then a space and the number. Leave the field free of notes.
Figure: A 3
